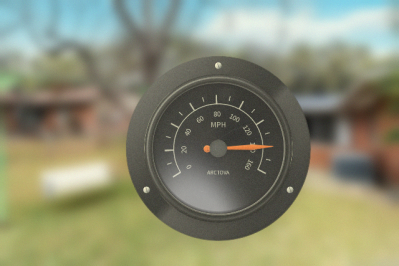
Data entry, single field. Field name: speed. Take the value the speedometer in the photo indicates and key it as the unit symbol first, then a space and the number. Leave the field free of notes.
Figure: mph 140
